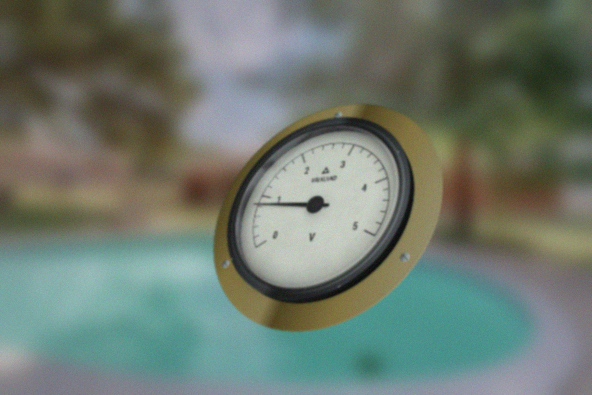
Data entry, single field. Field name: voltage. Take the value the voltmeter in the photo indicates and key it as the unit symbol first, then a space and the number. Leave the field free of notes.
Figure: V 0.8
